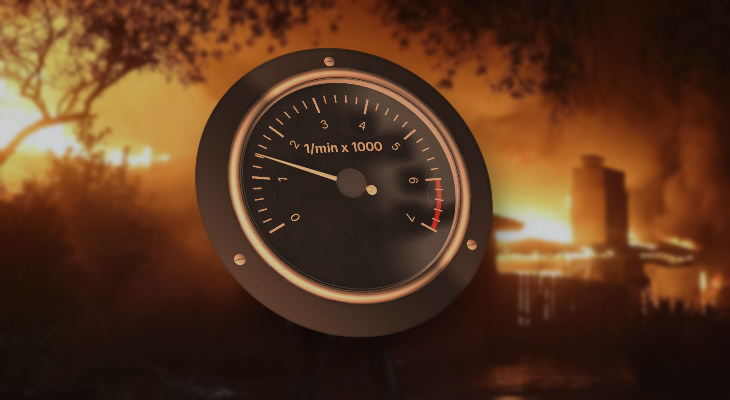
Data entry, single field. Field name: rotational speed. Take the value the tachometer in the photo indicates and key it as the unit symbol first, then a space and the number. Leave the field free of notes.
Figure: rpm 1400
